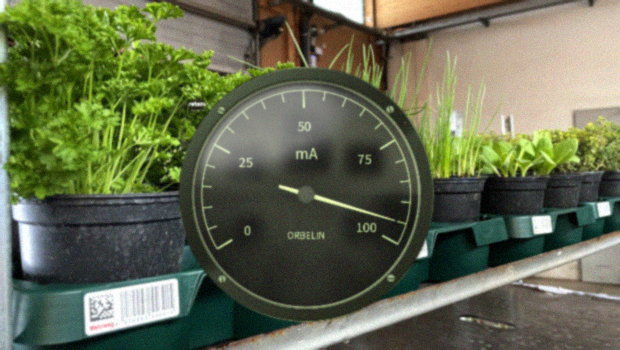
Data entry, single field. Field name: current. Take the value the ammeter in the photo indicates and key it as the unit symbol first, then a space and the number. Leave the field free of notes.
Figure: mA 95
